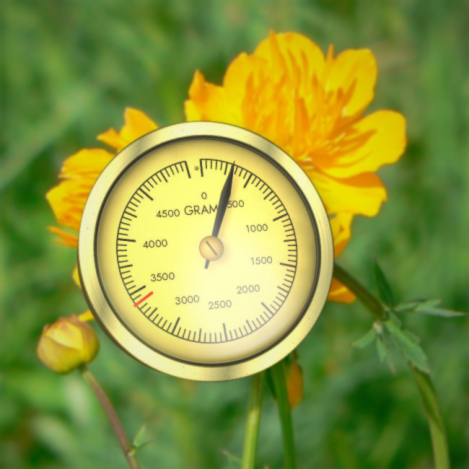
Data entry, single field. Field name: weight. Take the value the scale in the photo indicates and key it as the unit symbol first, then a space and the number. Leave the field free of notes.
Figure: g 300
